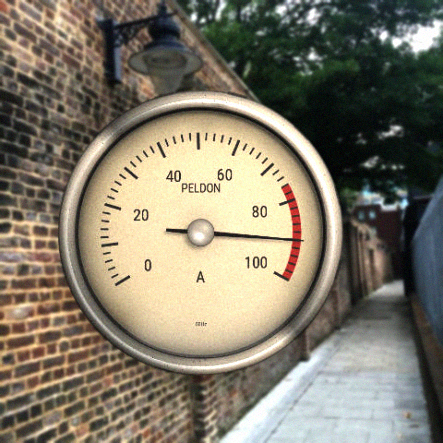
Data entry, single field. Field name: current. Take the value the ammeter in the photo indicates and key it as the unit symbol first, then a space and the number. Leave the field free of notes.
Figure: A 90
